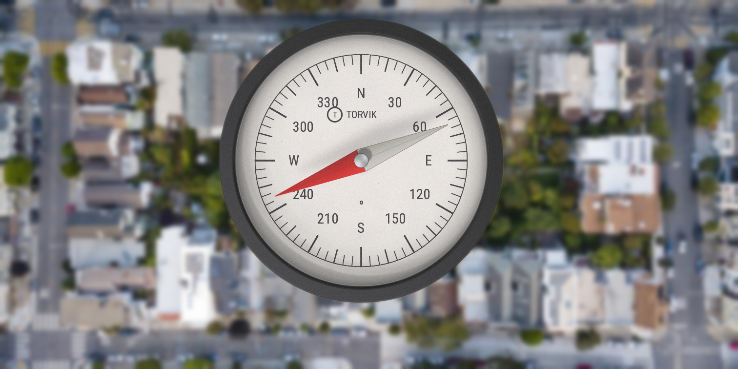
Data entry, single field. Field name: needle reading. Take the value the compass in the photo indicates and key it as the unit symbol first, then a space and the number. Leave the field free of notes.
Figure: ° 247.5
